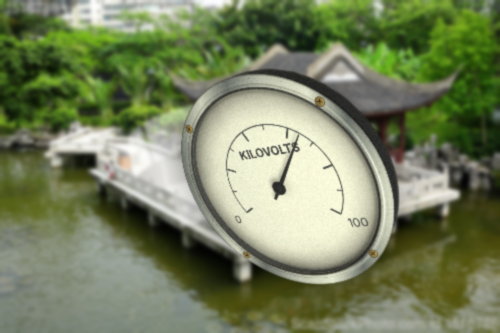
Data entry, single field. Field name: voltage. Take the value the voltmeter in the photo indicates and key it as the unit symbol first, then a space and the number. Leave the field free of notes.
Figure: kV 65
